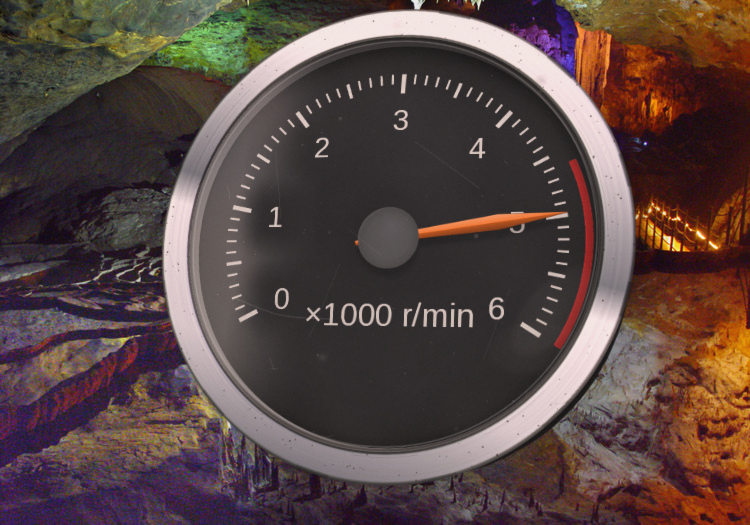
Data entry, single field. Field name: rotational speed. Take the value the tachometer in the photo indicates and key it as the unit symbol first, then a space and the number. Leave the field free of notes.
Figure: rpm 5000
